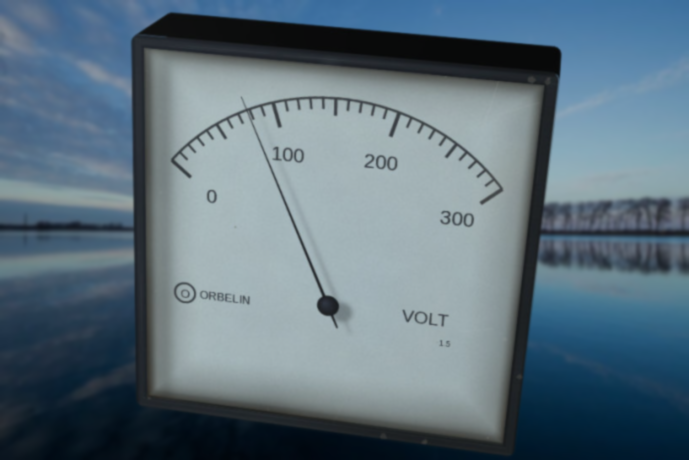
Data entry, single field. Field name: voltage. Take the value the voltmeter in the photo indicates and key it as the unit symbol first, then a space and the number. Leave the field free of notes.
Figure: V 80
